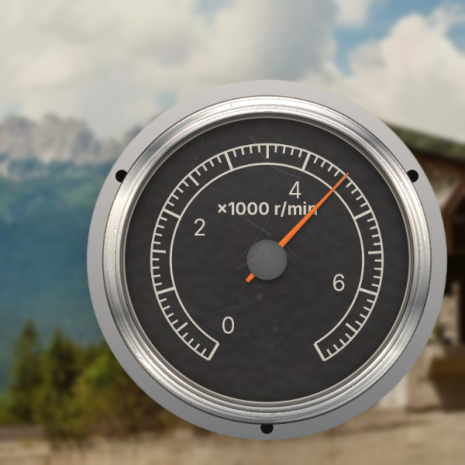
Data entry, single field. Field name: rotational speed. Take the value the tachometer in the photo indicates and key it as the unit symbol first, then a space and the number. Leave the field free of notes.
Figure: rpm 4500
